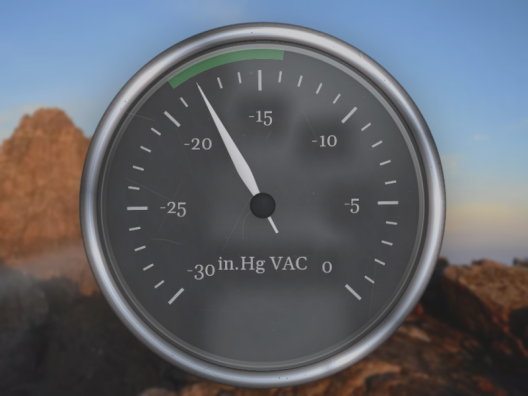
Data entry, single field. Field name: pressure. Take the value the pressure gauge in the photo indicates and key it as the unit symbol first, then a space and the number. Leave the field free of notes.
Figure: inHg -18
